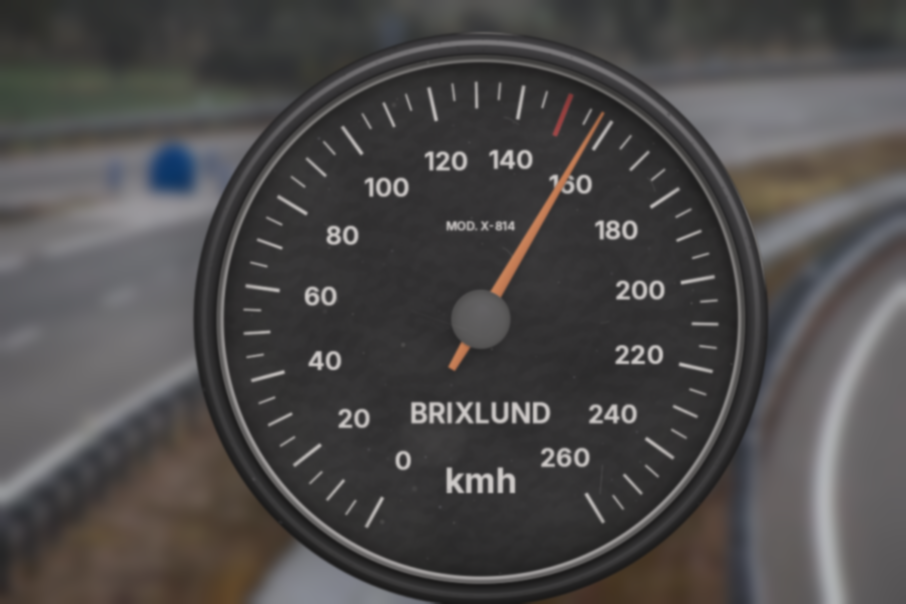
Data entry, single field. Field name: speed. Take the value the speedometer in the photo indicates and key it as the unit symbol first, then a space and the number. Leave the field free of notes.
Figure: km/h 157.5
